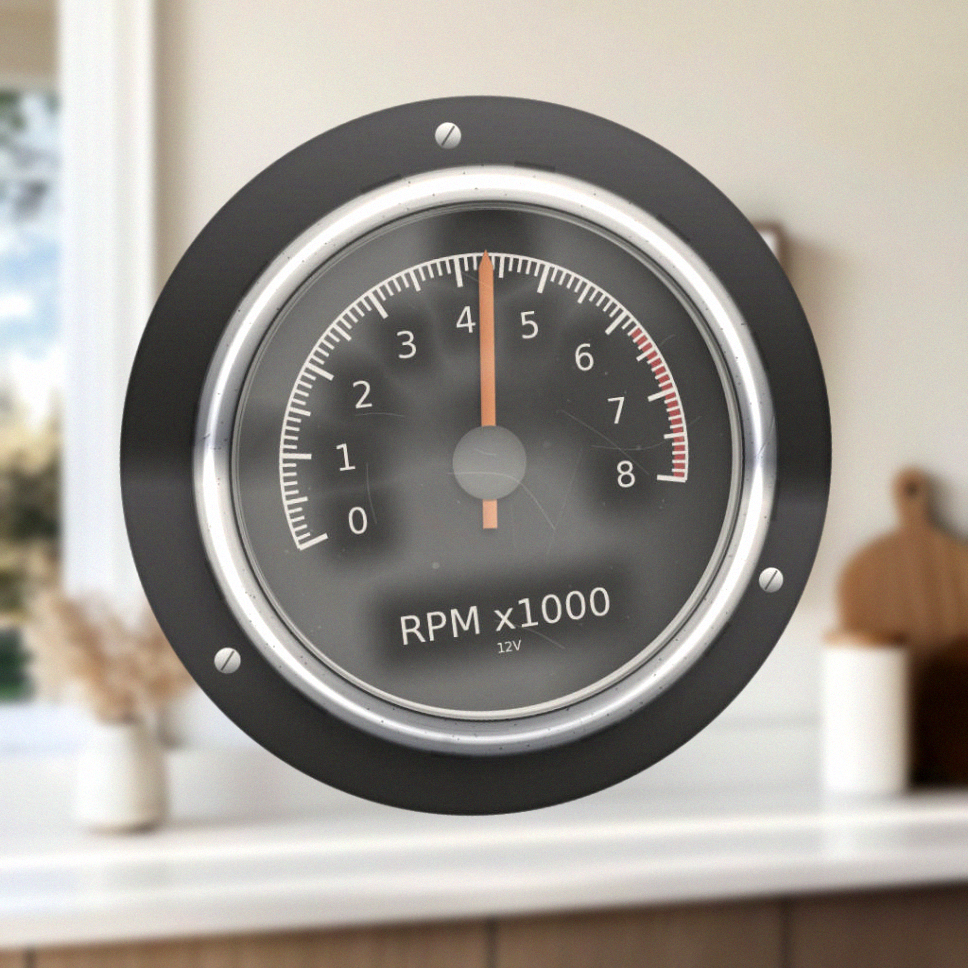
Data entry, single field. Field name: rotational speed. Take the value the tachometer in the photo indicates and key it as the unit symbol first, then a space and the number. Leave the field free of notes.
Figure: rpm 4300
